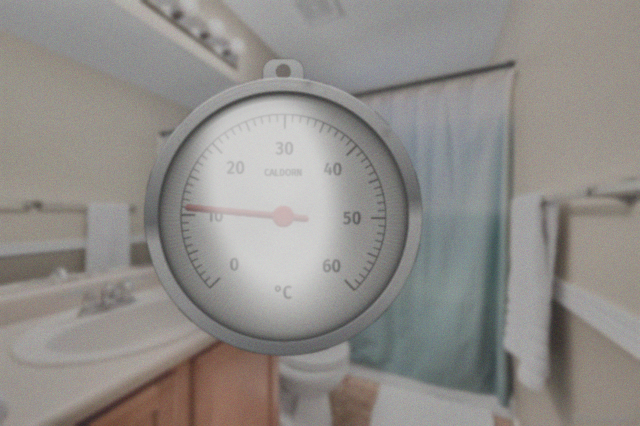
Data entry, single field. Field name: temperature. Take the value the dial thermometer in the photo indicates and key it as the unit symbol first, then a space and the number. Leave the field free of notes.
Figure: °C 11
